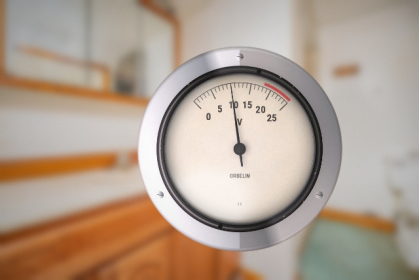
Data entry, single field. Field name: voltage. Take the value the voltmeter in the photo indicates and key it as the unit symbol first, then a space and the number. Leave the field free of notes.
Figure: V 10
